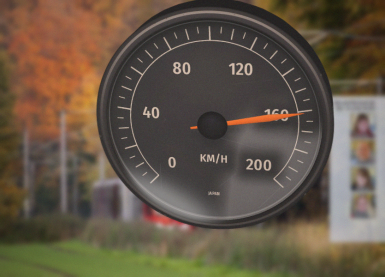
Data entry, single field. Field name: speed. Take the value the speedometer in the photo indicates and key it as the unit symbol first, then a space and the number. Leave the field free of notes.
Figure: km/h 160
